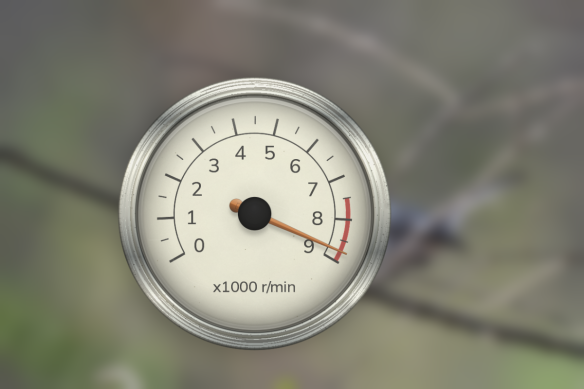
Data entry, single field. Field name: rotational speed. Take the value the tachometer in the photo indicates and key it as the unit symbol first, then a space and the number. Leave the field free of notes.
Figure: rpm 8750
